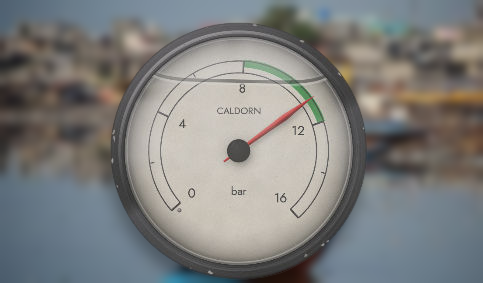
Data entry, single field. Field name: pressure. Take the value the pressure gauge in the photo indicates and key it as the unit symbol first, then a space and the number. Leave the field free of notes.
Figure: bar 11
